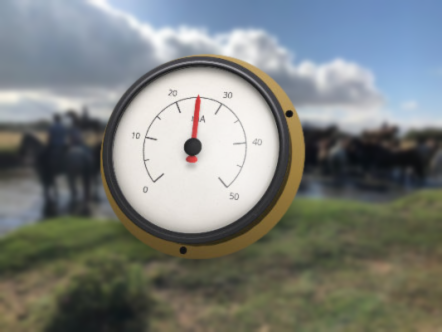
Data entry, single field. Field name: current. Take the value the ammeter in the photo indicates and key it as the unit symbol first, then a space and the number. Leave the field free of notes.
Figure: mA 25
